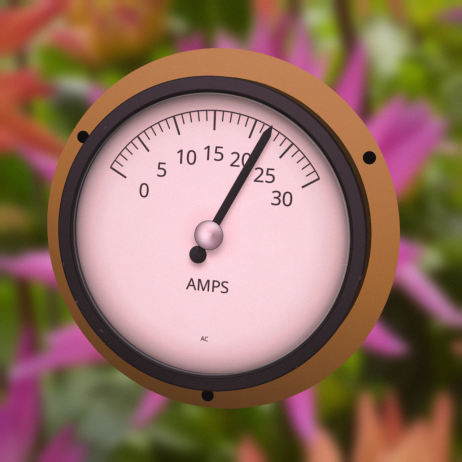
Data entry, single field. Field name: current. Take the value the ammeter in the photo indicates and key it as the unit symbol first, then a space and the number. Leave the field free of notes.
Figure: A 22
